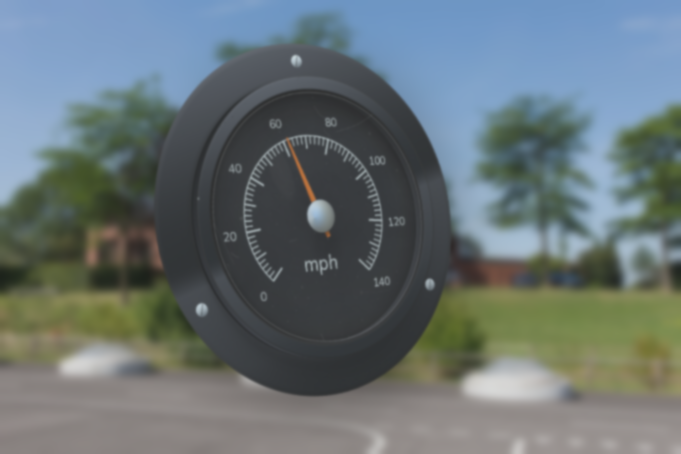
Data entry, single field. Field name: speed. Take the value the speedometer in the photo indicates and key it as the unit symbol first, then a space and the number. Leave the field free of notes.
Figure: mph 60
